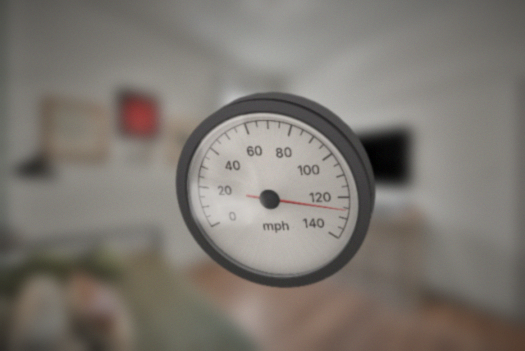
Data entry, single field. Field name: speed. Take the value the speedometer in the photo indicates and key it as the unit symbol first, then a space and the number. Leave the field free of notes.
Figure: mph 125
